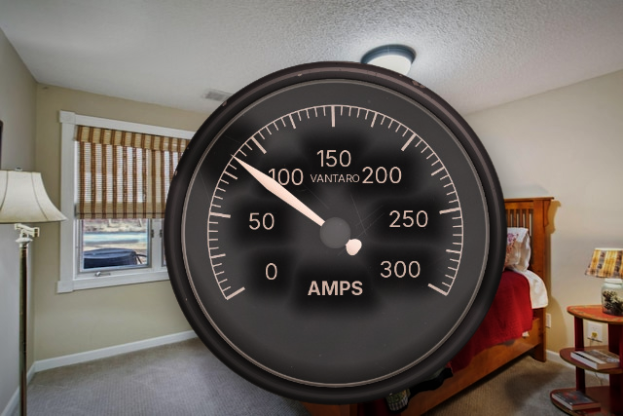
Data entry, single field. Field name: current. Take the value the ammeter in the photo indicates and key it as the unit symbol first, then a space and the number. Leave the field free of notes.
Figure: A 85
